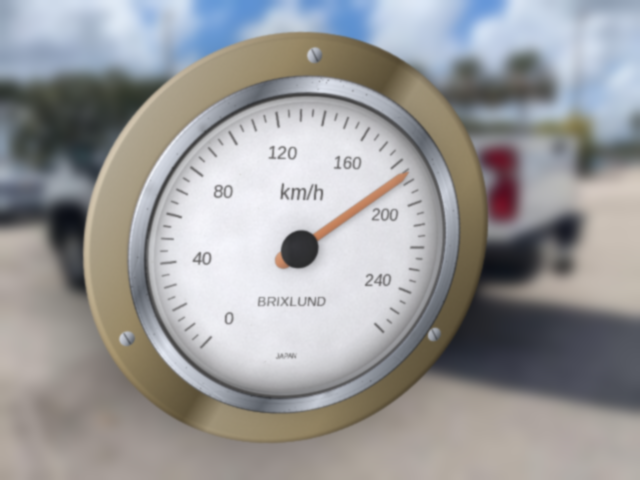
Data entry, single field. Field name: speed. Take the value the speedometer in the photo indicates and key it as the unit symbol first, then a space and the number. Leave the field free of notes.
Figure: km/h 185
